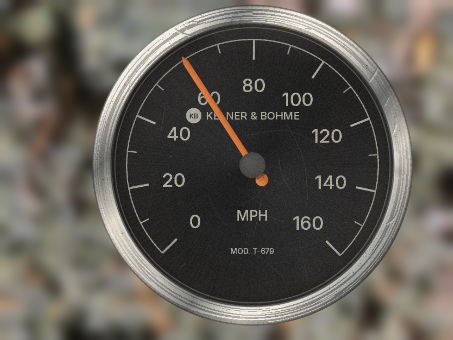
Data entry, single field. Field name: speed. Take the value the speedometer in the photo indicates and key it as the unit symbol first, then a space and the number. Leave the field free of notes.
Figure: mph 60
